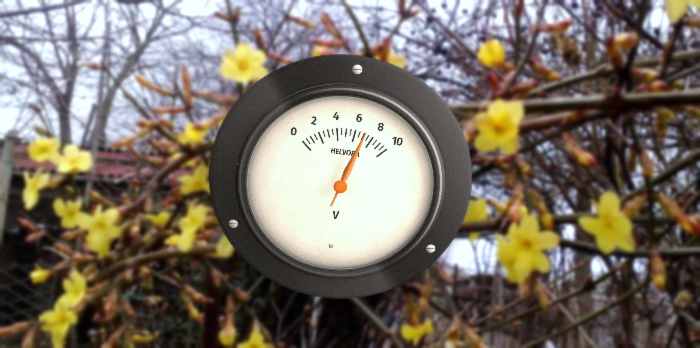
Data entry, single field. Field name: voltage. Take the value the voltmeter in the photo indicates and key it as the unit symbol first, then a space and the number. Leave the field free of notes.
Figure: V 7
